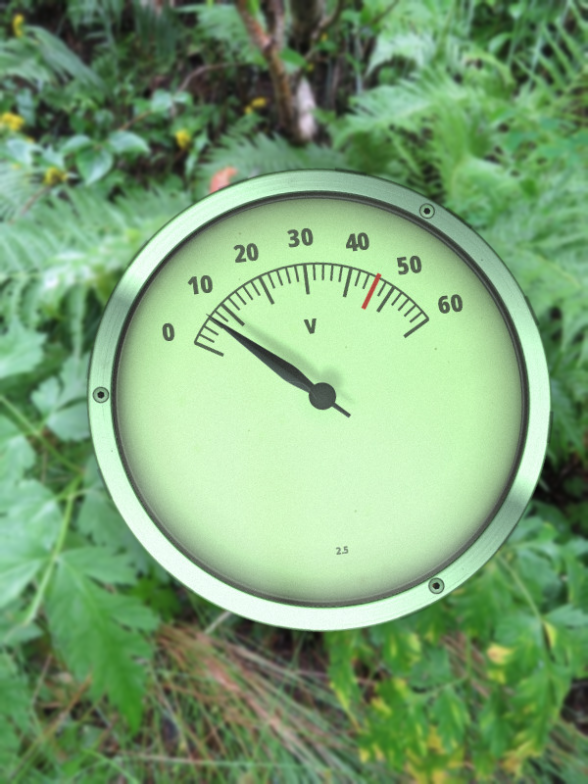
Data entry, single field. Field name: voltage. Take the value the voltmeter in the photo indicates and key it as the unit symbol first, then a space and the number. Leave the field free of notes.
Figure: V 6
